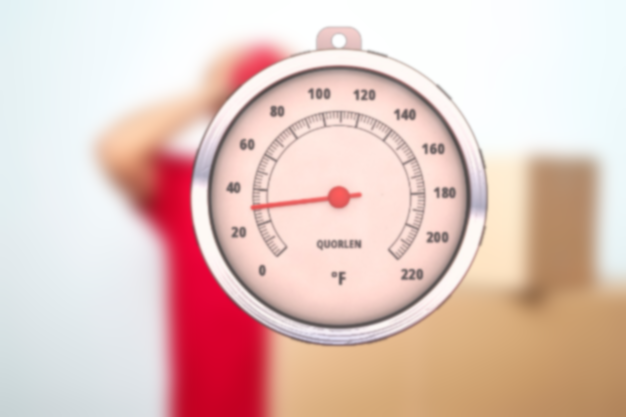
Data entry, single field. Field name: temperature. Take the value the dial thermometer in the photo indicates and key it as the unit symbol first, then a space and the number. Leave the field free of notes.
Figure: °F 30
